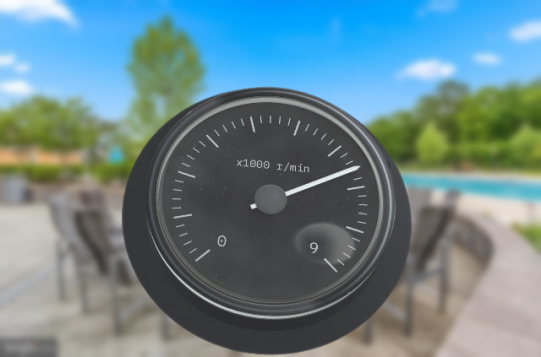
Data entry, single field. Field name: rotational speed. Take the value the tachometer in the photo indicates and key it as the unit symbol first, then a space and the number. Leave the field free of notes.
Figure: rpm 6600
